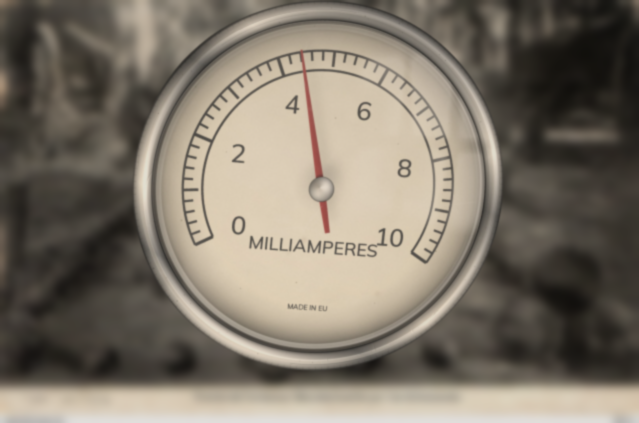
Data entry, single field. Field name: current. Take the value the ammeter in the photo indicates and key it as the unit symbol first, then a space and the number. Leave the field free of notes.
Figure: mA 4.4
